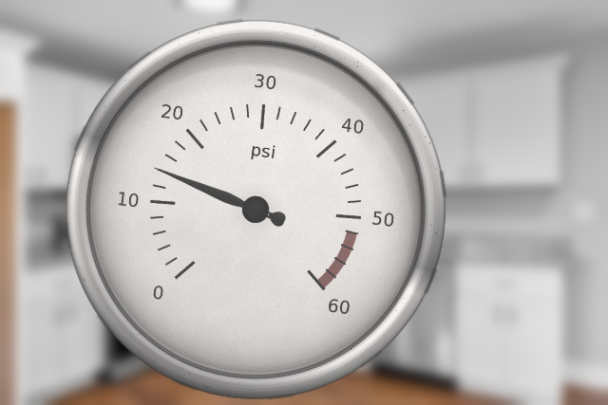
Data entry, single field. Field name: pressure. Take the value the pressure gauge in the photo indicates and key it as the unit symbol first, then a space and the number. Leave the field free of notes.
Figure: psi 14
